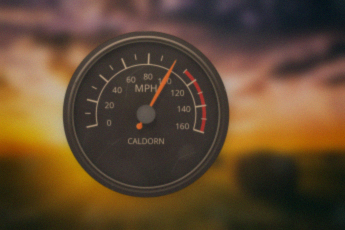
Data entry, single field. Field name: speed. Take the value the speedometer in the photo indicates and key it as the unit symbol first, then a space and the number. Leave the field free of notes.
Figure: mph 100
